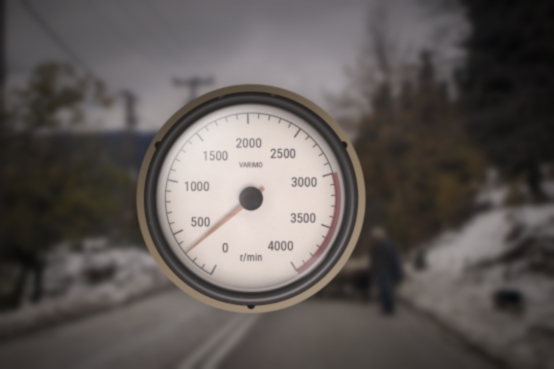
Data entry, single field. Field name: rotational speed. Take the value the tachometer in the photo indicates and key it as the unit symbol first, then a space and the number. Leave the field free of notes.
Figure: rpm 300
